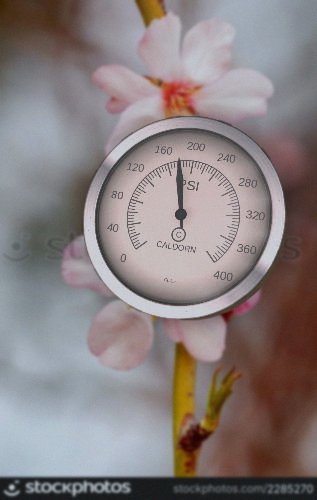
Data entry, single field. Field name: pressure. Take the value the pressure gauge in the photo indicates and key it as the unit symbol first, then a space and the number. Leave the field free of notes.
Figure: psi 180
